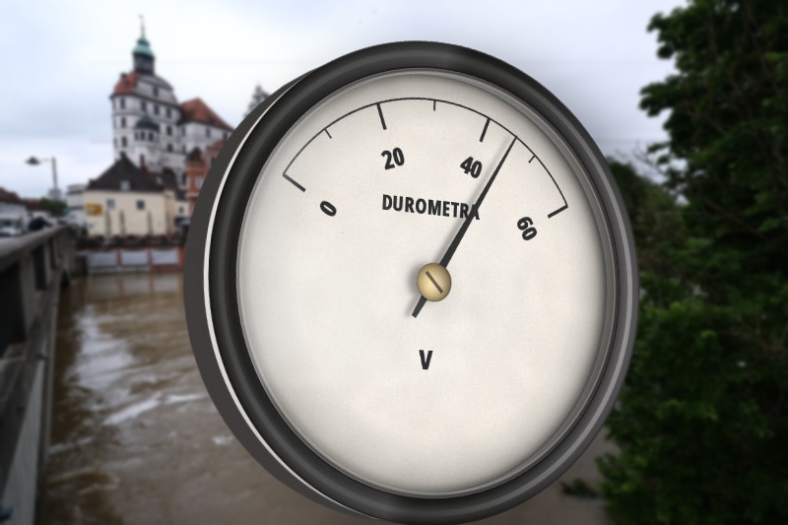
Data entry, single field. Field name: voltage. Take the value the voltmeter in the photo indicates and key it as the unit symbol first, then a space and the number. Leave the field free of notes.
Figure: V 45
